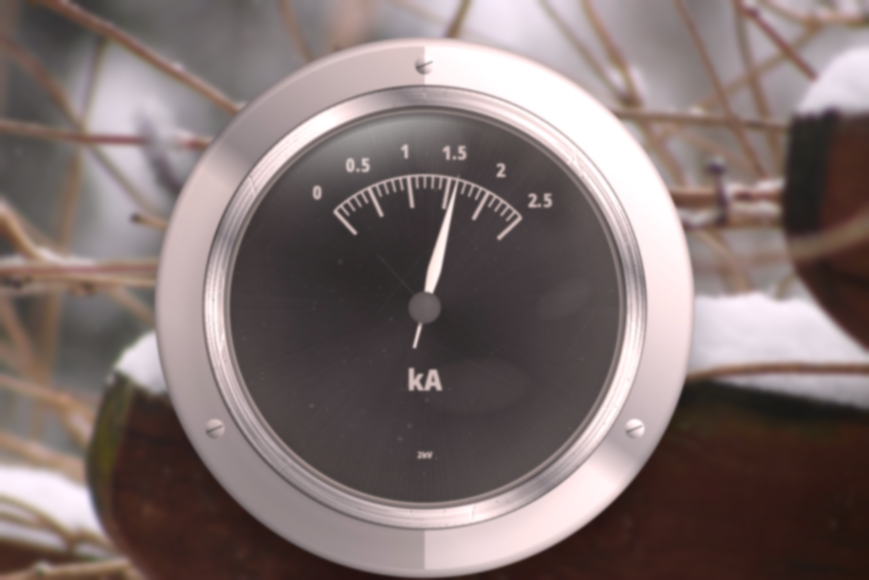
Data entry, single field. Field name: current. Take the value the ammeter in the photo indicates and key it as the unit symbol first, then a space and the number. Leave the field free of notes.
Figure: kA 1.6
